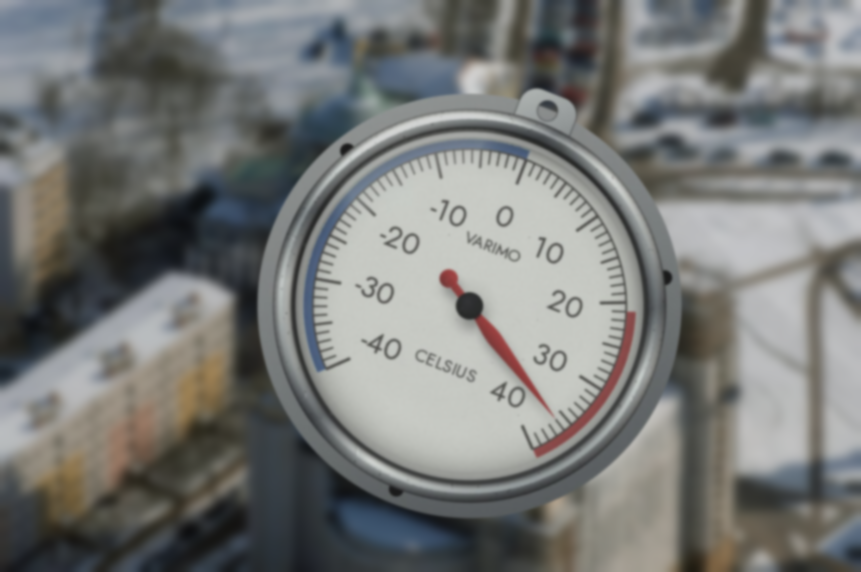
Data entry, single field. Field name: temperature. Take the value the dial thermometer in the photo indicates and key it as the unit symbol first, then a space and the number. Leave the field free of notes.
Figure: °C 36
